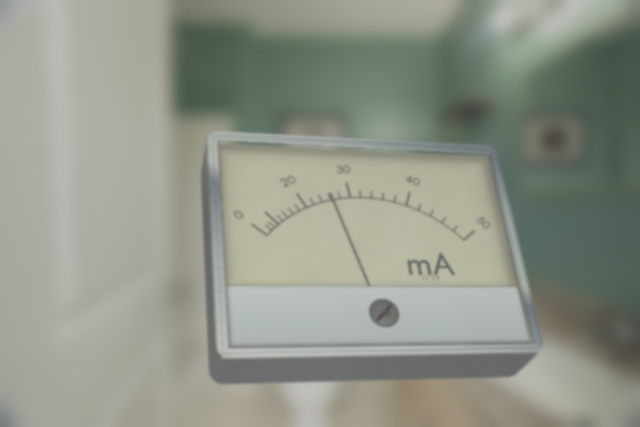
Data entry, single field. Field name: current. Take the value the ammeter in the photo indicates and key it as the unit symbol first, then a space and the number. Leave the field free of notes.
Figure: mA 26
